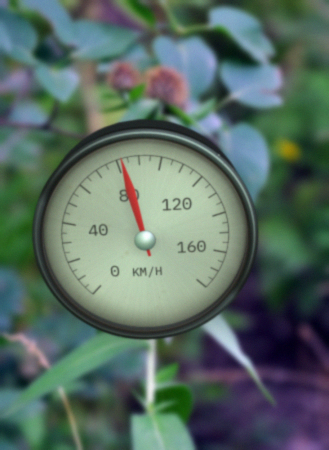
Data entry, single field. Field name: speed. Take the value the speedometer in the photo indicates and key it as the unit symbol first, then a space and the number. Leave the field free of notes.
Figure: km/h 82.5
